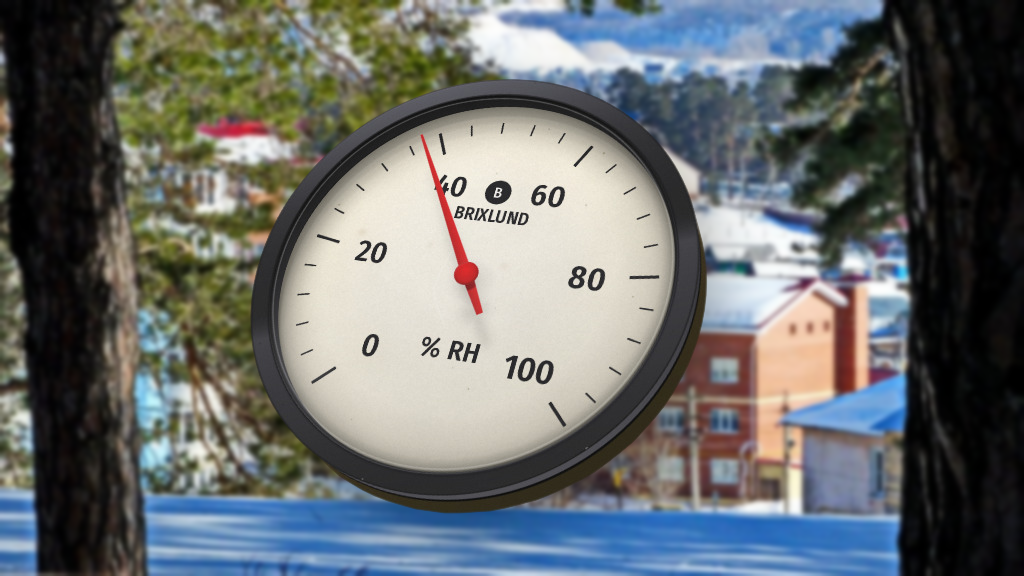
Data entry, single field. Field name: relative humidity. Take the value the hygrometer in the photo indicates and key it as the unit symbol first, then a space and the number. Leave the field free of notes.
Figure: % 38
